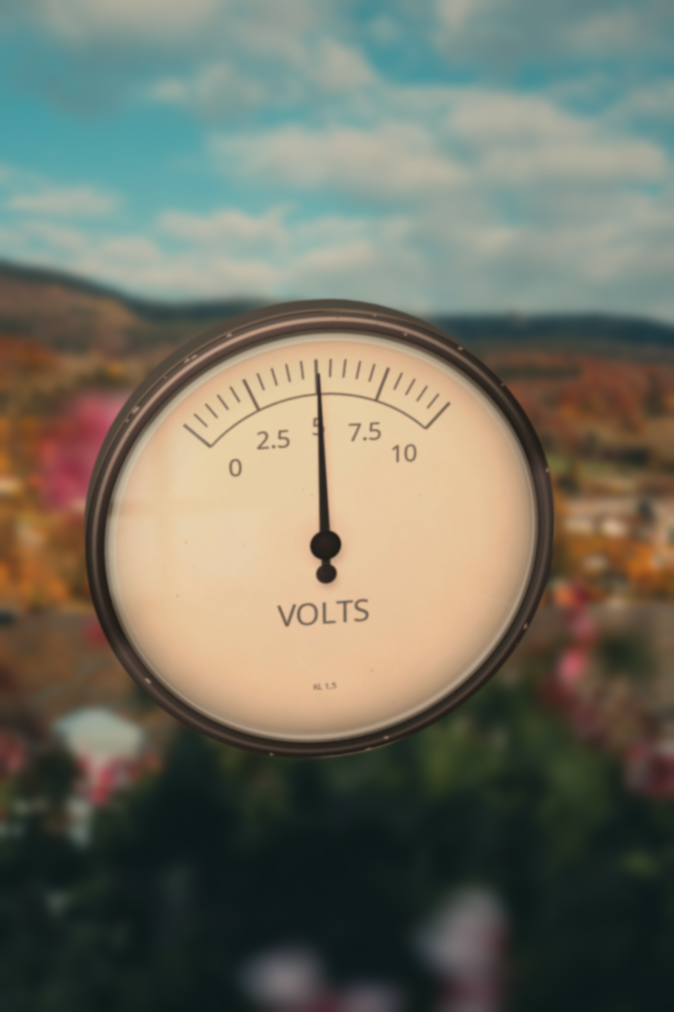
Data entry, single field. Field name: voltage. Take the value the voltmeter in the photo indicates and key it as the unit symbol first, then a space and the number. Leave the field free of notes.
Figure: V 5
